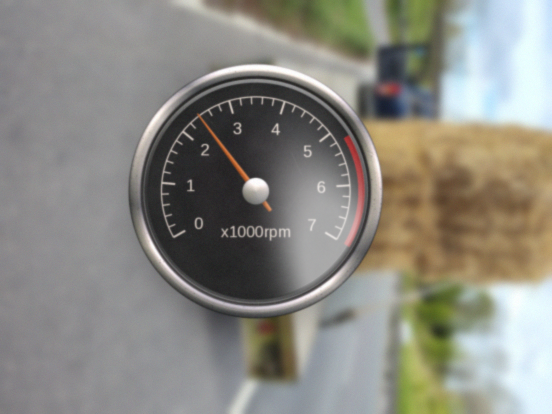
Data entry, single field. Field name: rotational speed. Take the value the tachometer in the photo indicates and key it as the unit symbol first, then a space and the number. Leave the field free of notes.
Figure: rpm 2400
